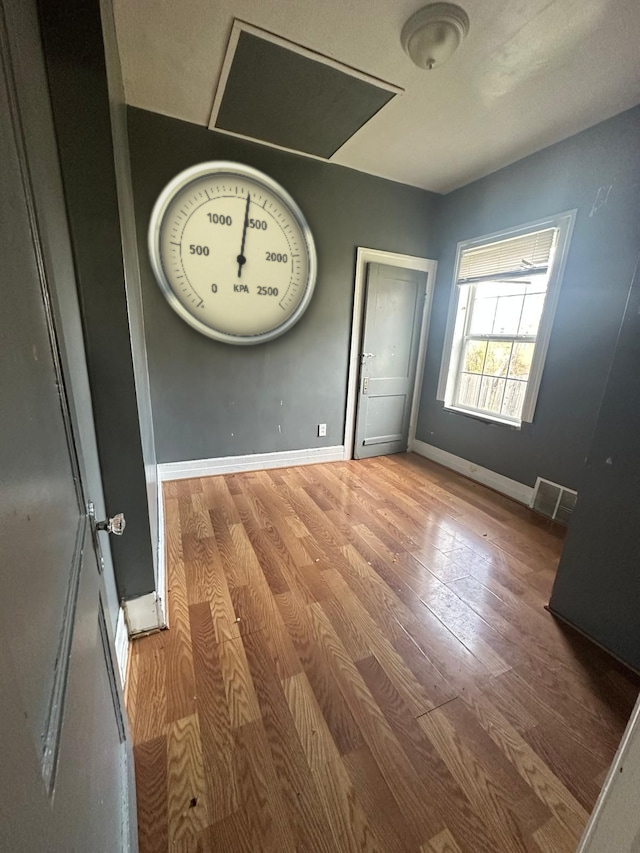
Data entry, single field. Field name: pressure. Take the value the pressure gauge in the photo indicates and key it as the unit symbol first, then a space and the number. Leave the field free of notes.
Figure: kPa 1350
